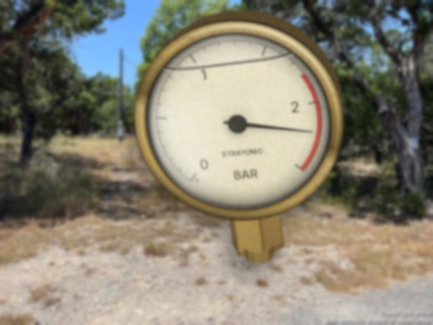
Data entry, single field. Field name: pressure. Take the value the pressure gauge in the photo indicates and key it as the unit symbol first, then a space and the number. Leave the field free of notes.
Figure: bar 2.2
